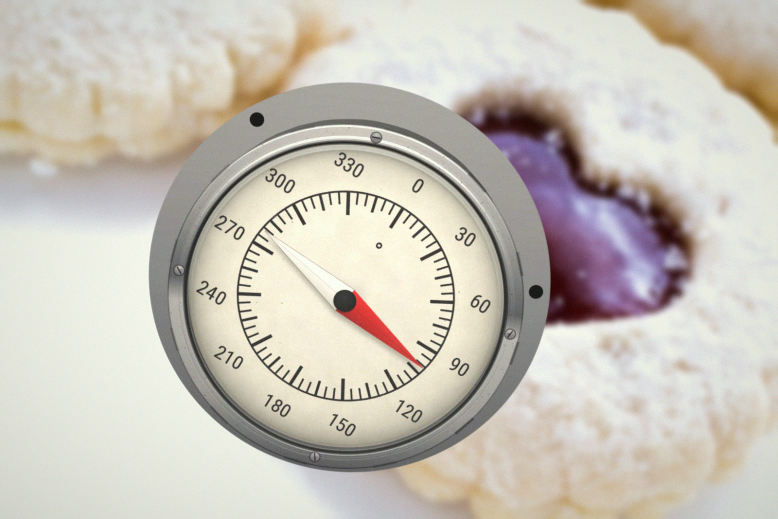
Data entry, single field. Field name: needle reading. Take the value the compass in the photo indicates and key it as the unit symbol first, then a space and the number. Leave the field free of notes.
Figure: ° 100
